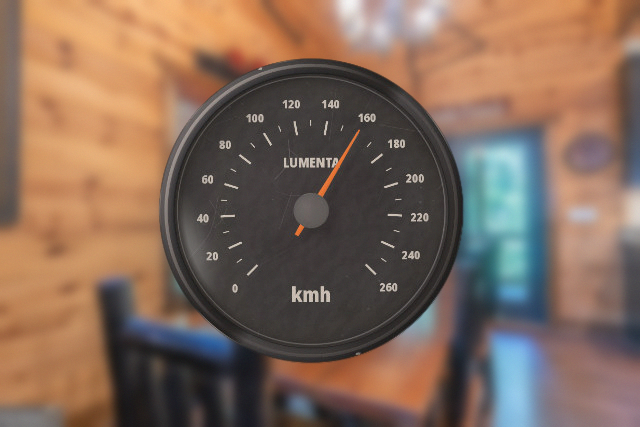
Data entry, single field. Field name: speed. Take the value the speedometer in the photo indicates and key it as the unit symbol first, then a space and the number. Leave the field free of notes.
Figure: km/h 160
